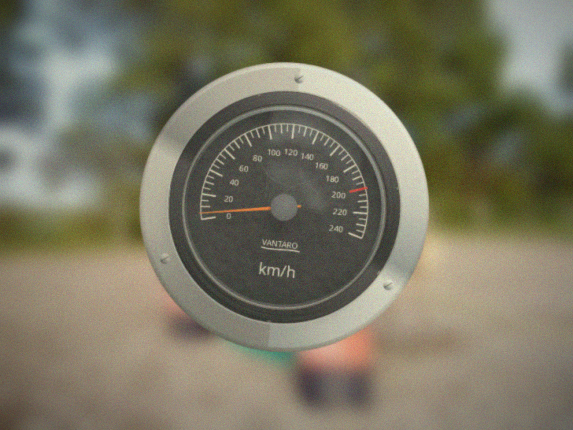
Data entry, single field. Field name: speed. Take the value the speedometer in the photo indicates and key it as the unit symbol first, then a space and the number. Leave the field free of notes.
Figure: km/h 5
